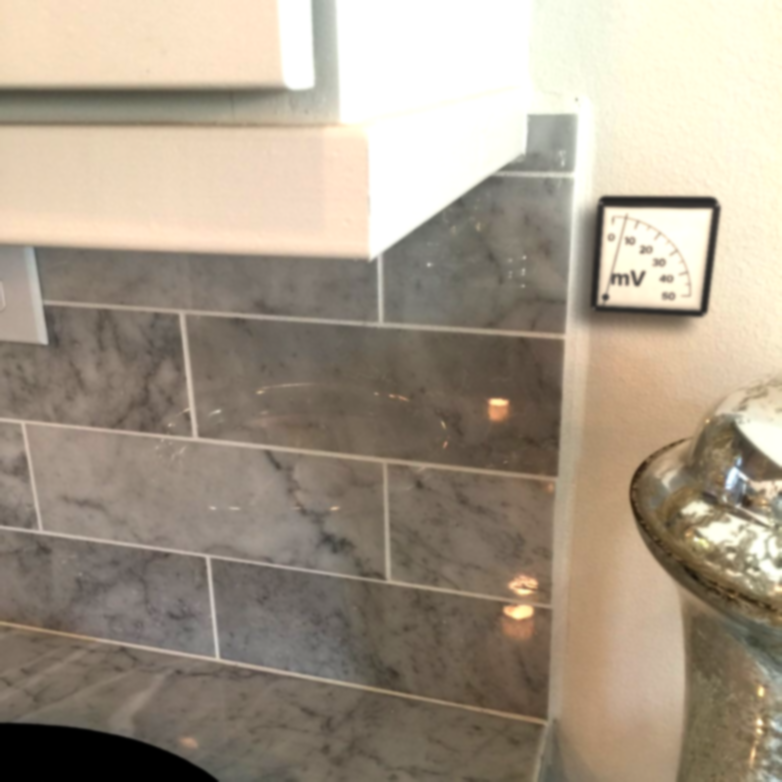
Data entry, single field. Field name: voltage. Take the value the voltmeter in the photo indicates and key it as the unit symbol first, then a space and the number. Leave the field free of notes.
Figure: mV 5
